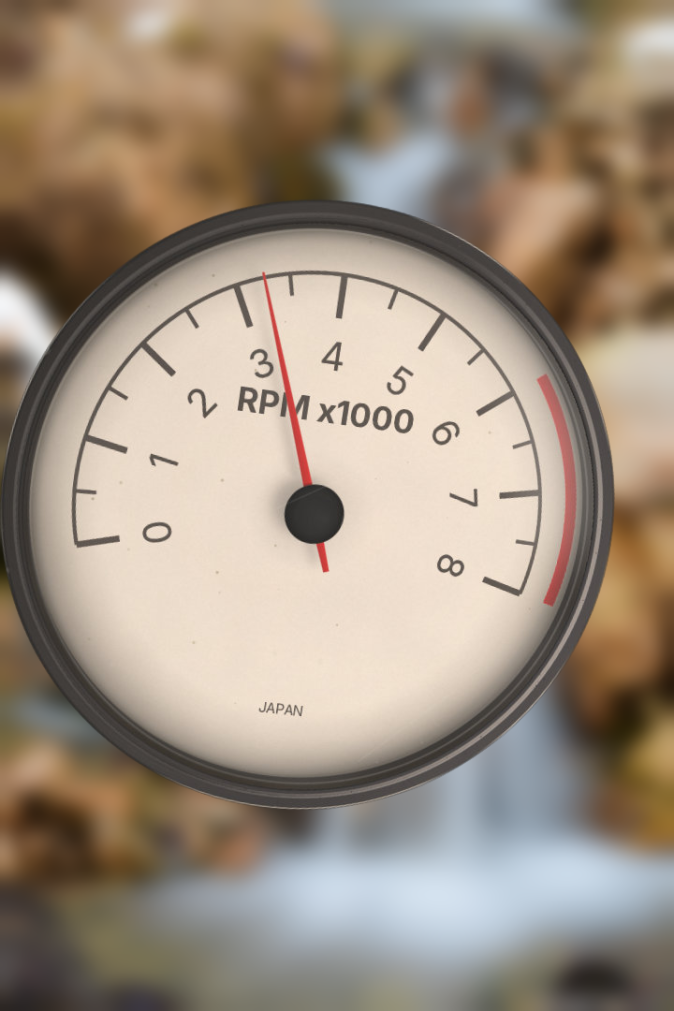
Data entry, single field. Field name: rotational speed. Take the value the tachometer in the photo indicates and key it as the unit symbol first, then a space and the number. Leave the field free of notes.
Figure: rpm 3250
